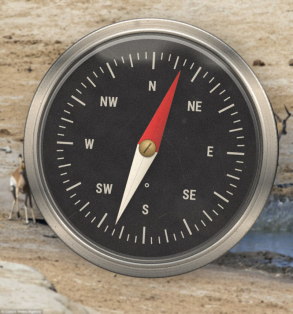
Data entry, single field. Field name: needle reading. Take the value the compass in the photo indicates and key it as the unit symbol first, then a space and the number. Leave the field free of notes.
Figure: ° 20
